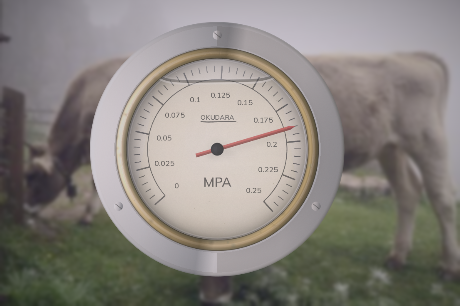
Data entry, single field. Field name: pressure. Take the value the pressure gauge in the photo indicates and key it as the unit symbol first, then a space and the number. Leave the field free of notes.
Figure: MPa 0.19
